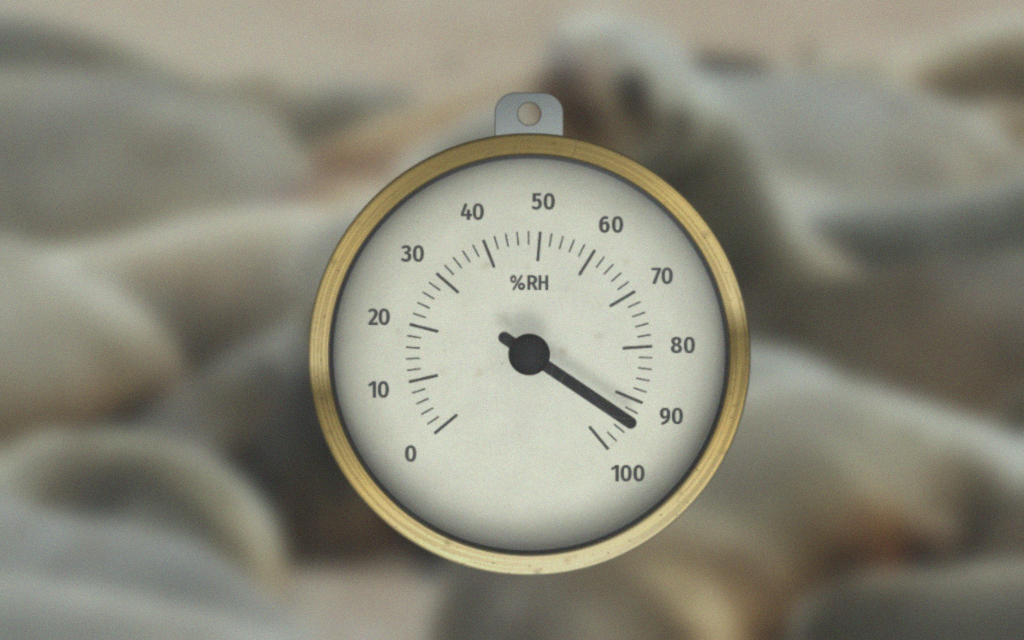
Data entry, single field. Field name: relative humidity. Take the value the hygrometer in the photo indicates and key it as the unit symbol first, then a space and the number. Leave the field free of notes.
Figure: % 94
